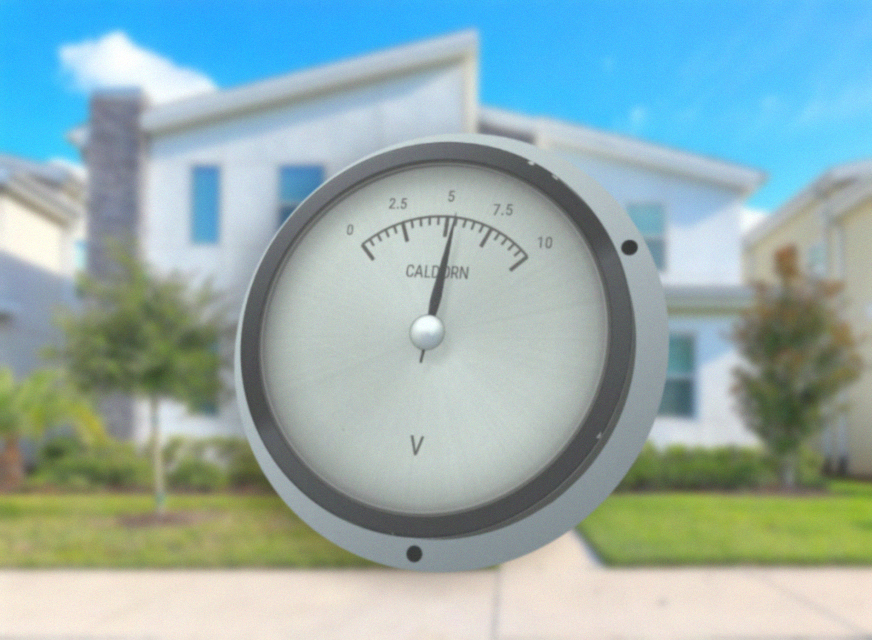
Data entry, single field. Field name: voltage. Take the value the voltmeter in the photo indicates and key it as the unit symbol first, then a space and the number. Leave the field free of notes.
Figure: V 5.5
